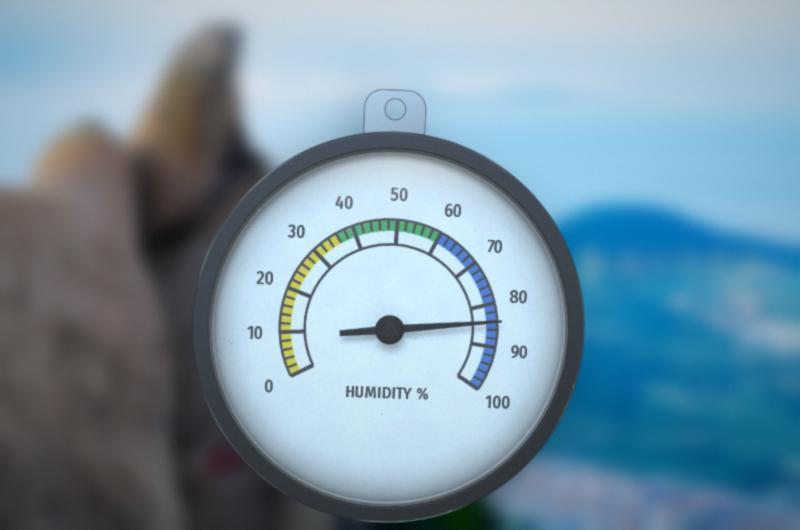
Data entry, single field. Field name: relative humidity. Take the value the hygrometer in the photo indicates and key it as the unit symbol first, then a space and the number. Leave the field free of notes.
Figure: % 84
